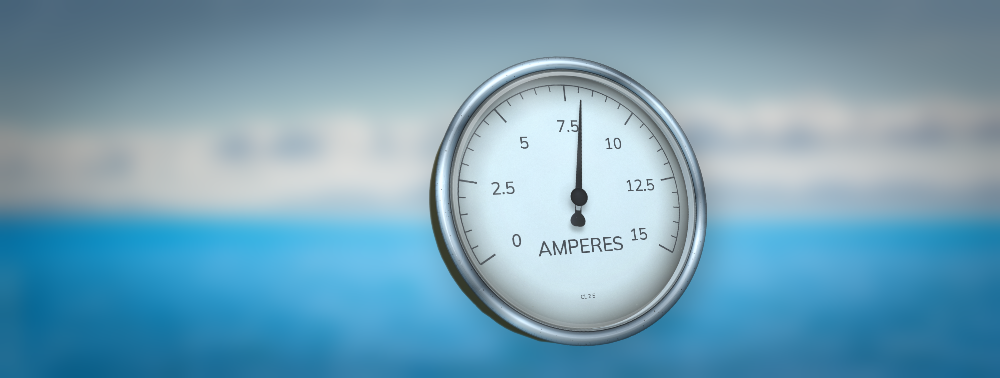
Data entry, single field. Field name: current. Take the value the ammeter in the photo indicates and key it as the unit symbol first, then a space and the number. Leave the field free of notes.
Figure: A 8
